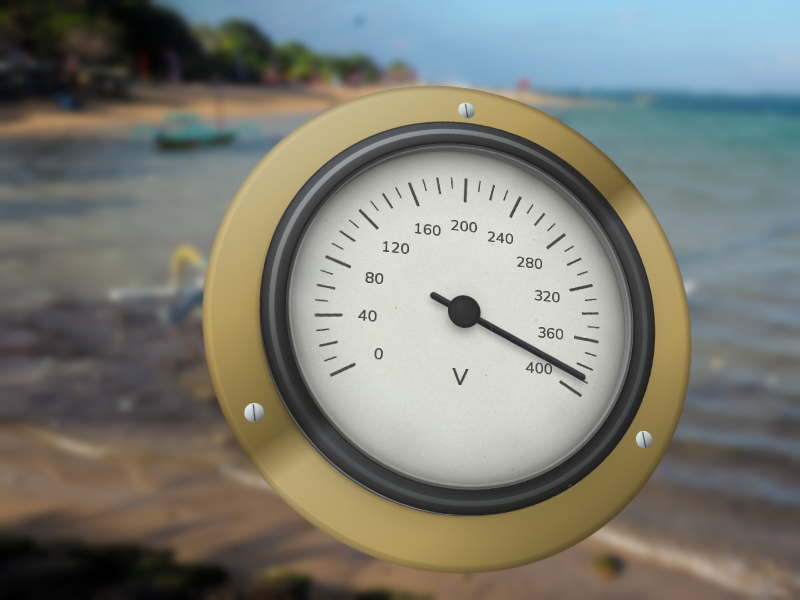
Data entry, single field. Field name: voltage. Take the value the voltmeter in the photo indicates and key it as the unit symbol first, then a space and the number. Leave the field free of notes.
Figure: V 390
